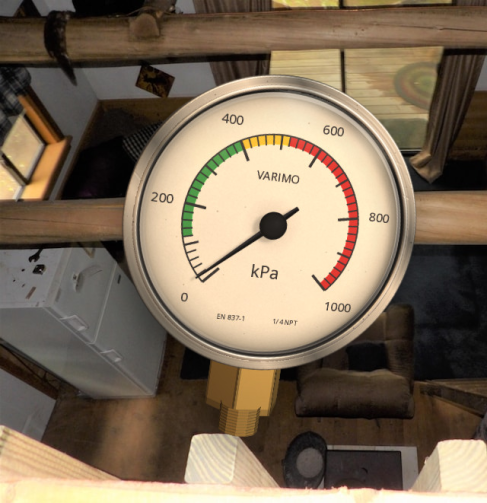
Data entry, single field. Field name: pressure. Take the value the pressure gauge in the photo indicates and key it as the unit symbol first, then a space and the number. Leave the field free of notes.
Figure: kPa 20
